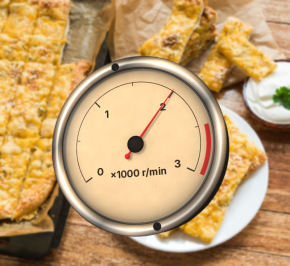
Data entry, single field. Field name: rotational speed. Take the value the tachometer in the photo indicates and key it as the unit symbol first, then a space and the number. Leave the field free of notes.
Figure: rpm 2000
